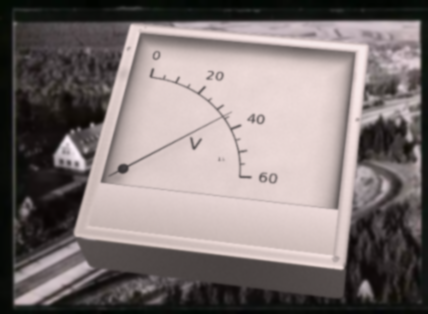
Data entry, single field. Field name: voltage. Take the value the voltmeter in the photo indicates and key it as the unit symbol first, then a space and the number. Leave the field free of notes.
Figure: V 35
